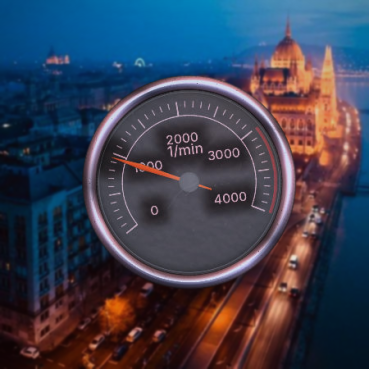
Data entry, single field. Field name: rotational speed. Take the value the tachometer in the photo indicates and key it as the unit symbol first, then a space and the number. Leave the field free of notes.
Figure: rpm 950
